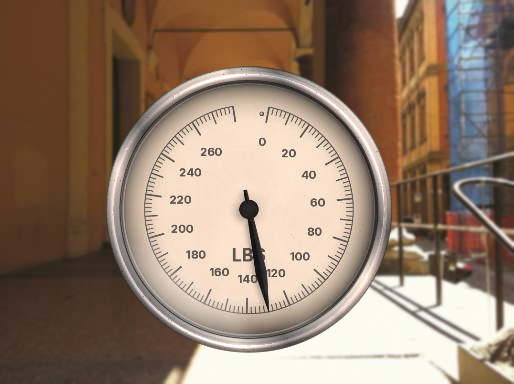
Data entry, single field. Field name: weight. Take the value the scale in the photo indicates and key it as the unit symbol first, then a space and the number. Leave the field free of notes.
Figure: lb 130
